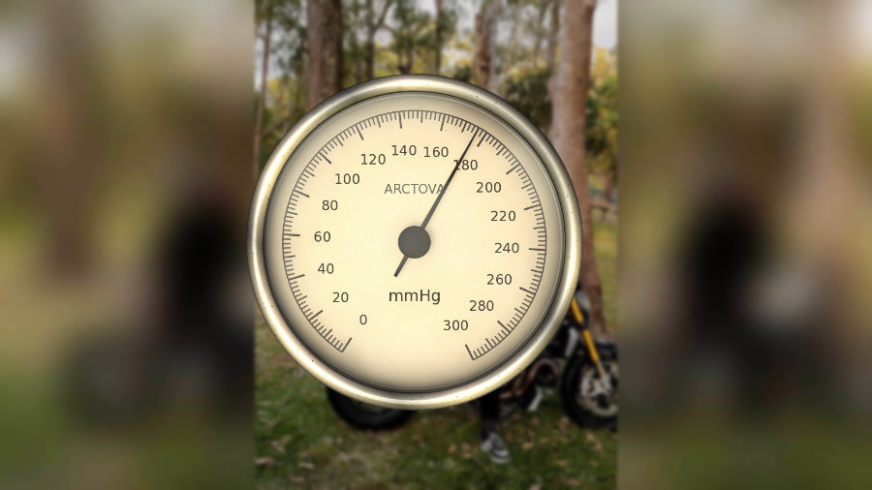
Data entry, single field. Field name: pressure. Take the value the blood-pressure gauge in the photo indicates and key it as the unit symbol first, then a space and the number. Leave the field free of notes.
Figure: mmHg 176
